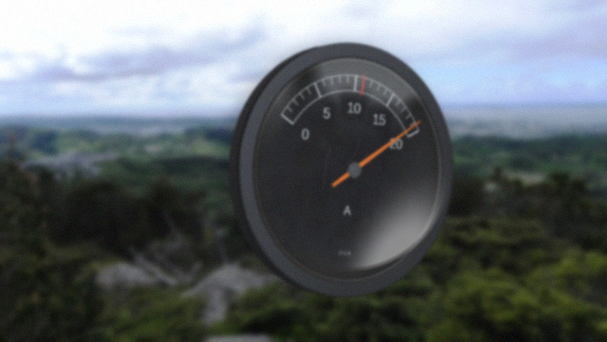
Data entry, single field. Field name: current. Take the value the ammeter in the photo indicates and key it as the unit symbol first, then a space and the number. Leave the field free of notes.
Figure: A 19
